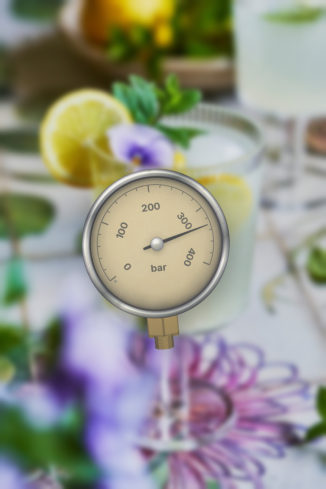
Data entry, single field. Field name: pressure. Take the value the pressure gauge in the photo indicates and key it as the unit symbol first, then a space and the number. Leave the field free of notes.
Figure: bar 330
